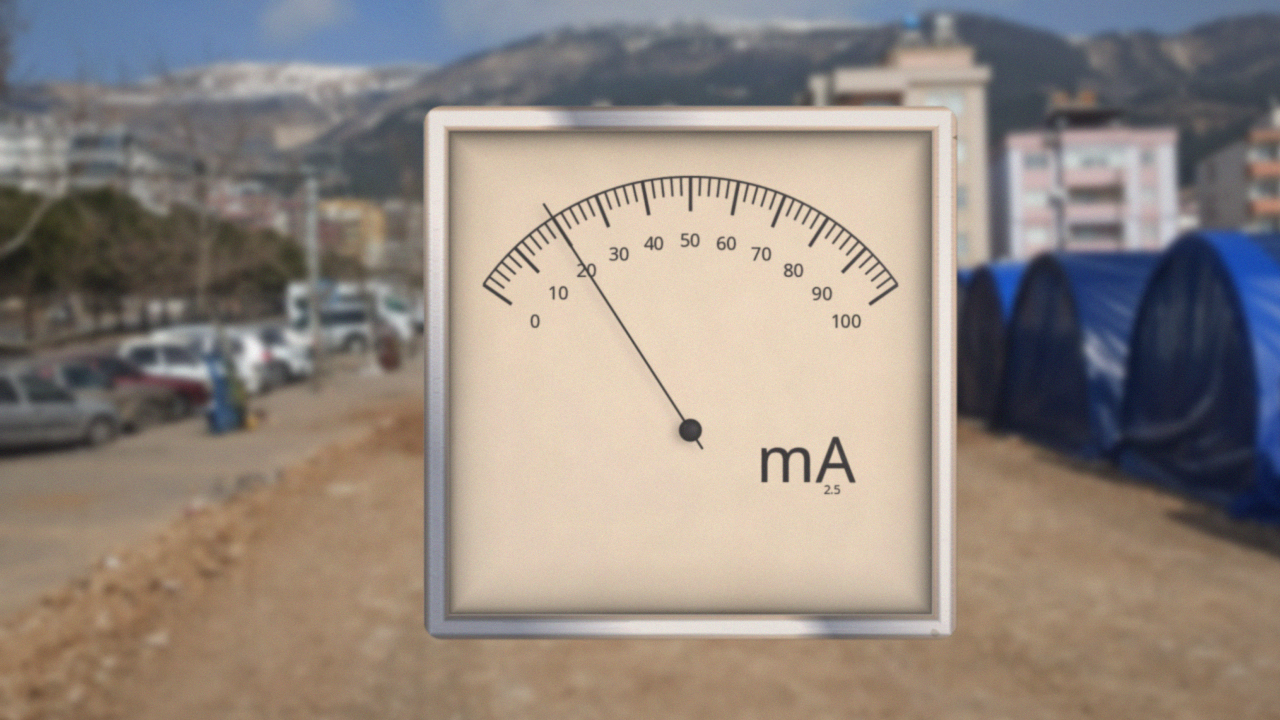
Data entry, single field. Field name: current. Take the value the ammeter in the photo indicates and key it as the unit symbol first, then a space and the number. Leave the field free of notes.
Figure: mA 20
